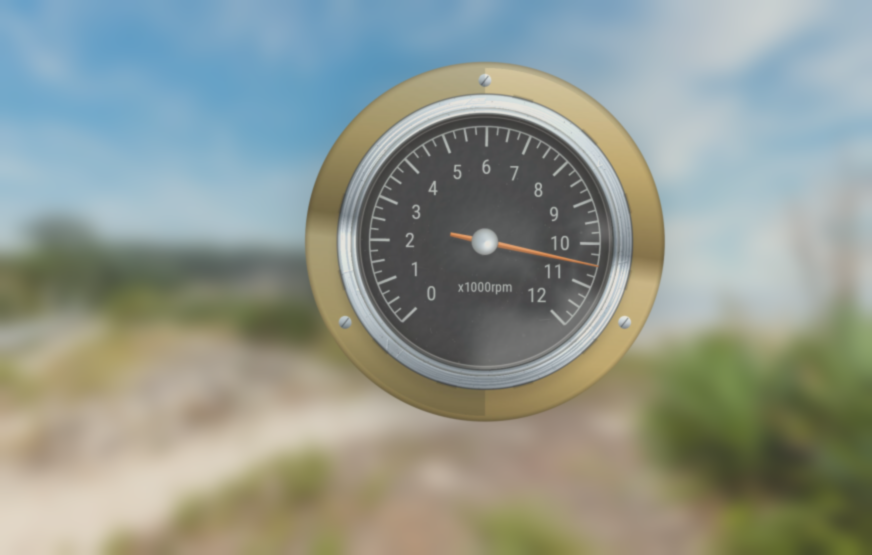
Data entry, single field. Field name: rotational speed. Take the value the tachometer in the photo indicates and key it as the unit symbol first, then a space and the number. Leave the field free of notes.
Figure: rpm 10500
